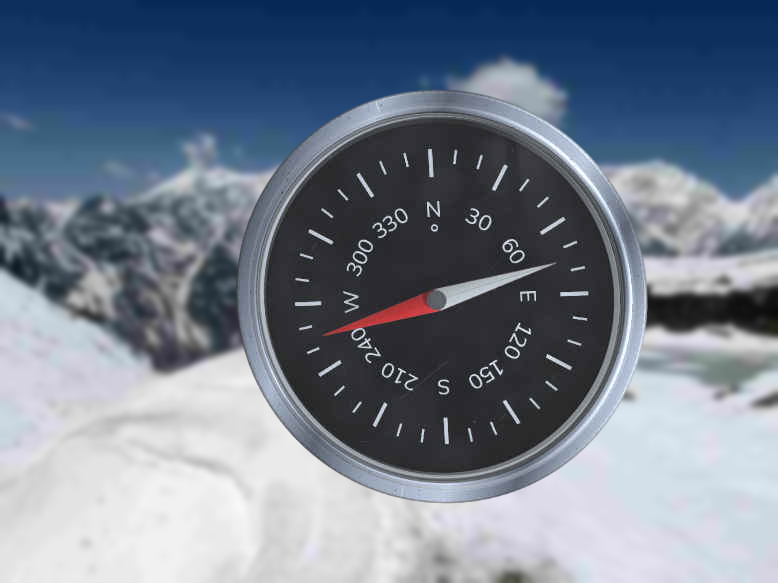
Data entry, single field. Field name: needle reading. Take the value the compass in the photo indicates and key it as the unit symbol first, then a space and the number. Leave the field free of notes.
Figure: ° 255
